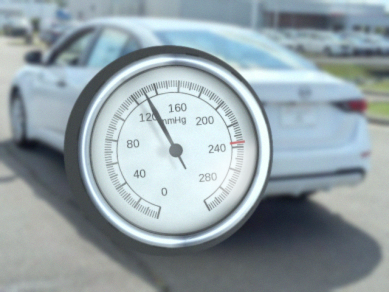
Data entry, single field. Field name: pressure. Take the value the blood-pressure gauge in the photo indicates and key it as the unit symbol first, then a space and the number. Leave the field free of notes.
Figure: mmHg 130
